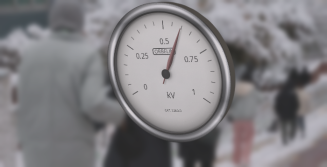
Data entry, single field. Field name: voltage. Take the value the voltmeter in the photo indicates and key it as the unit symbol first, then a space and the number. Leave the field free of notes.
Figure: kV 0.6
